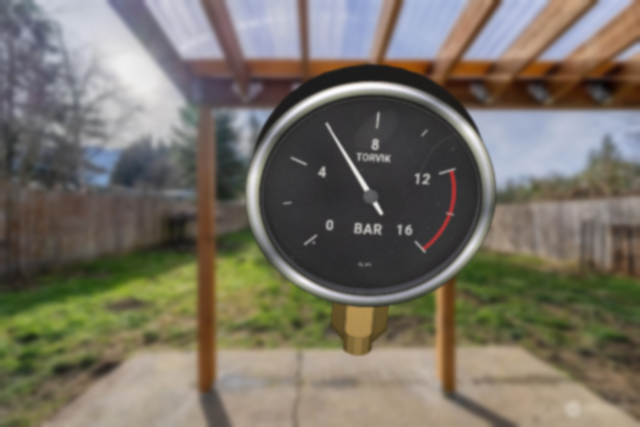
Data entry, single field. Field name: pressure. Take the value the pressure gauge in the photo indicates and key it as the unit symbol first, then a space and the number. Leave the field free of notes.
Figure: bar 6
